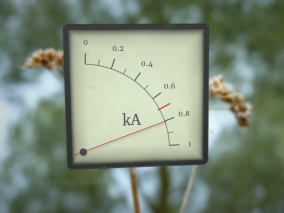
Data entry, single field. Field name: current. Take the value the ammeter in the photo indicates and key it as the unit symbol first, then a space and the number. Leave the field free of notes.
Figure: kA 0.8
